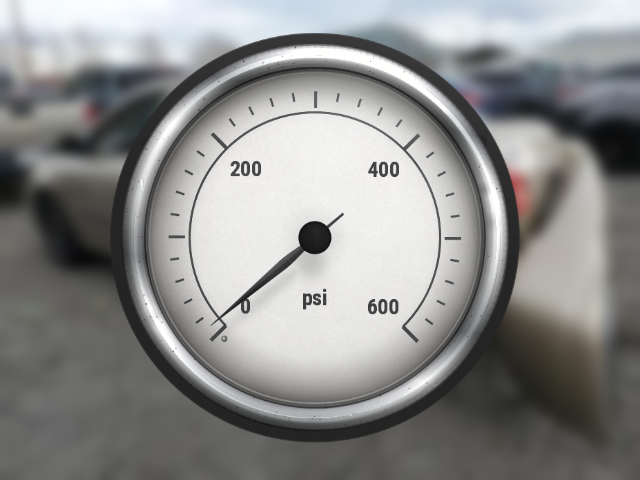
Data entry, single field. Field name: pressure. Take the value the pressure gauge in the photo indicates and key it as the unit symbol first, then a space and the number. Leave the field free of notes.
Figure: psi 10
